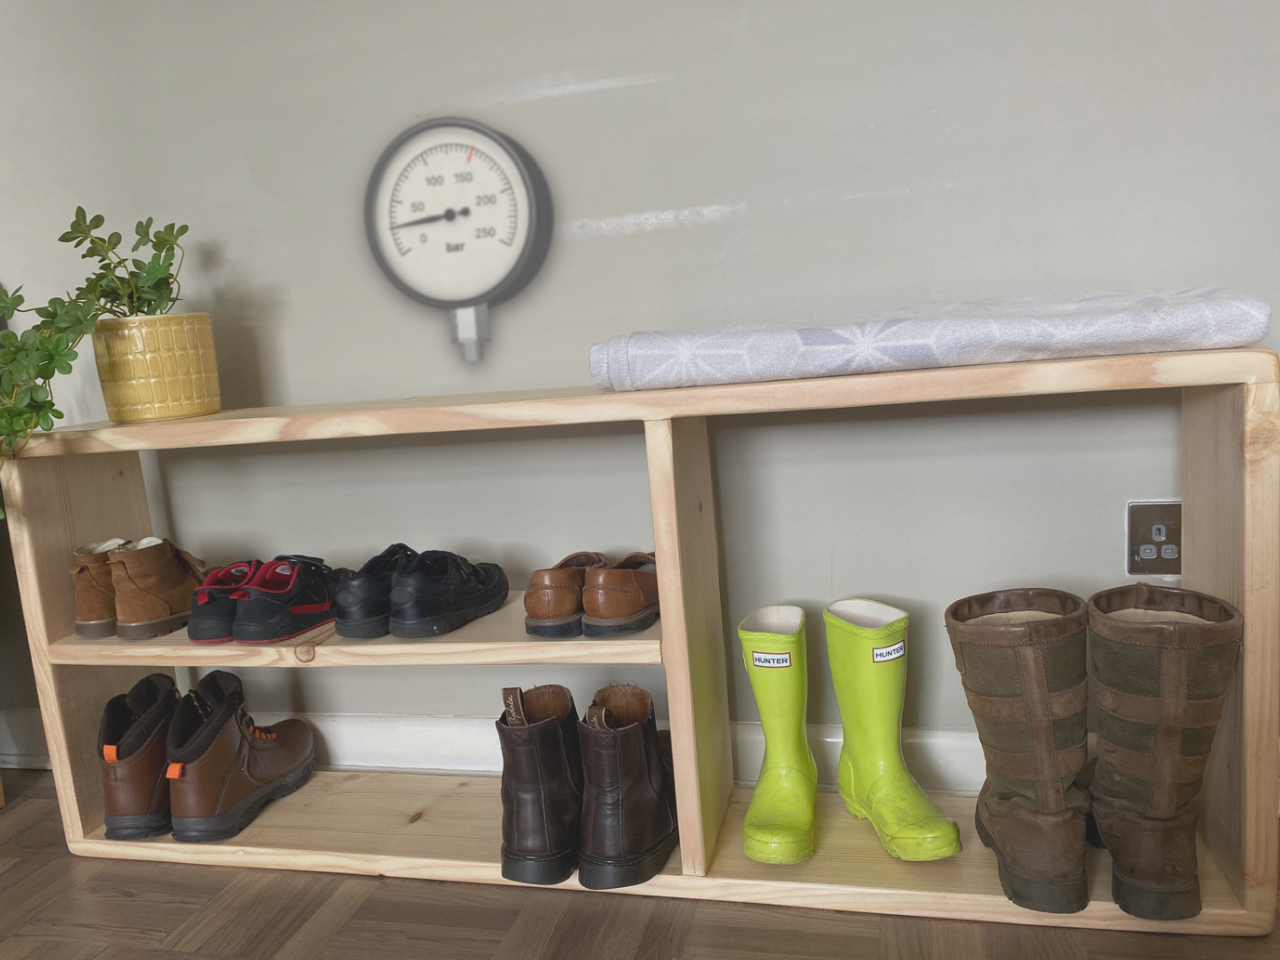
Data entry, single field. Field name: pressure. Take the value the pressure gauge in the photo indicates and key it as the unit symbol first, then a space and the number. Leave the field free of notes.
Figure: bar 25
